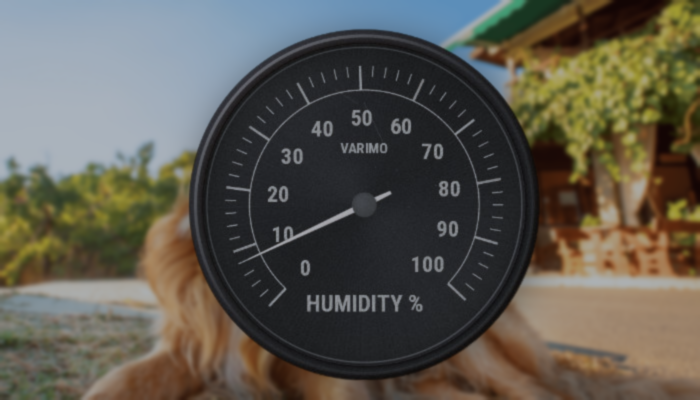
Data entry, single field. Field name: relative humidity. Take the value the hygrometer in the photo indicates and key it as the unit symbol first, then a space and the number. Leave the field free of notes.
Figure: % 8
